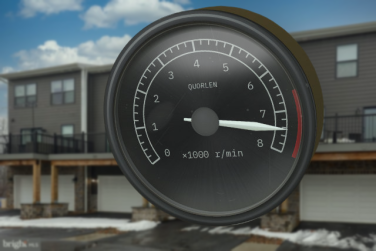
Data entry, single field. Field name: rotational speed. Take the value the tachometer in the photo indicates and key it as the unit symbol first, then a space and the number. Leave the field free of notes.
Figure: rpm 7400
